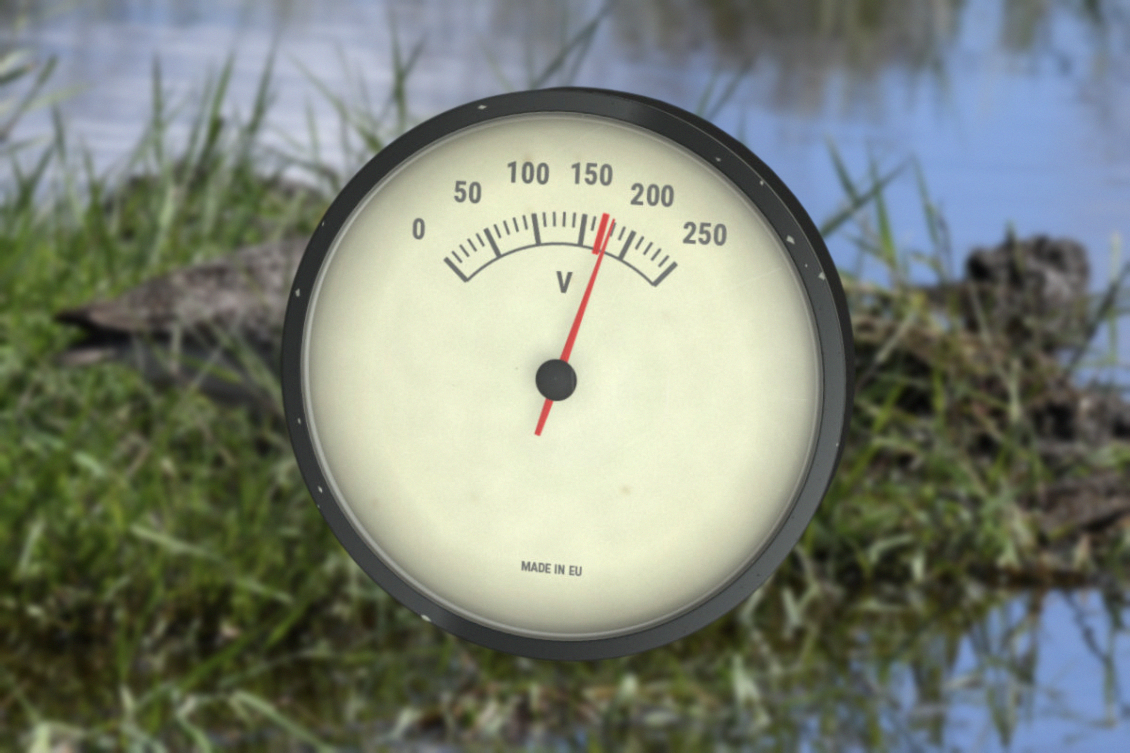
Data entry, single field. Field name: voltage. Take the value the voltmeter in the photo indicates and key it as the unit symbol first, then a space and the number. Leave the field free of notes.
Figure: V 180
